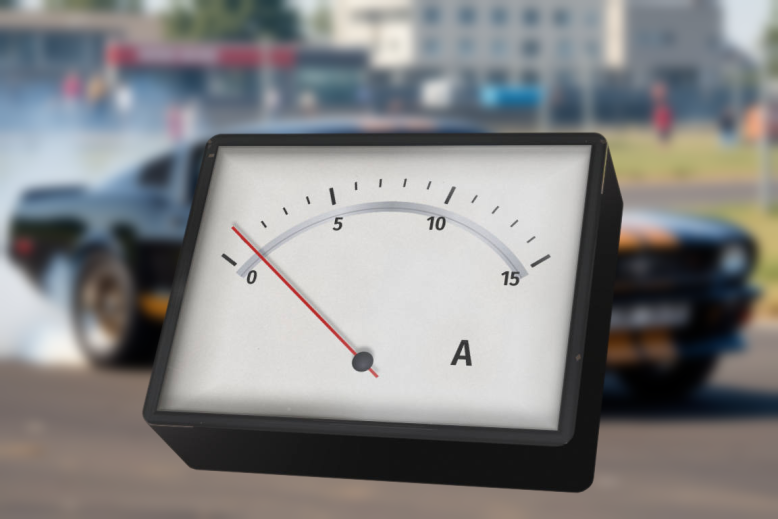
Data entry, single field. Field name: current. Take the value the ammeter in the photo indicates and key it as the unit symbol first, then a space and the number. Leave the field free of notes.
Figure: A 1
